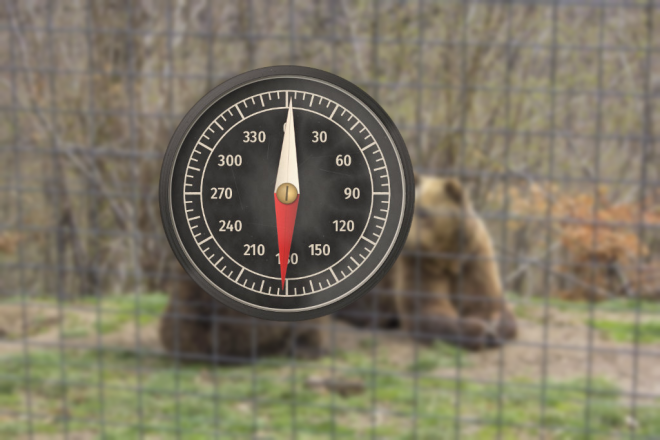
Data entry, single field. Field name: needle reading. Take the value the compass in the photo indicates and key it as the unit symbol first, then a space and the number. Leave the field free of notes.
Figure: ° 182.5
